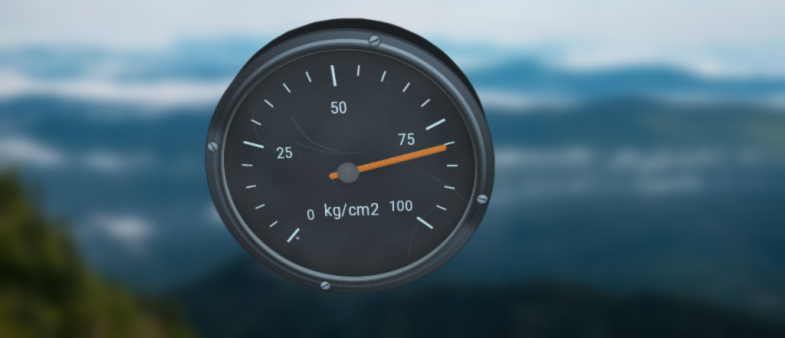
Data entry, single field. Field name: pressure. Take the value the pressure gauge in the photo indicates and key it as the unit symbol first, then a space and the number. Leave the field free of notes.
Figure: kg/cm² 80
